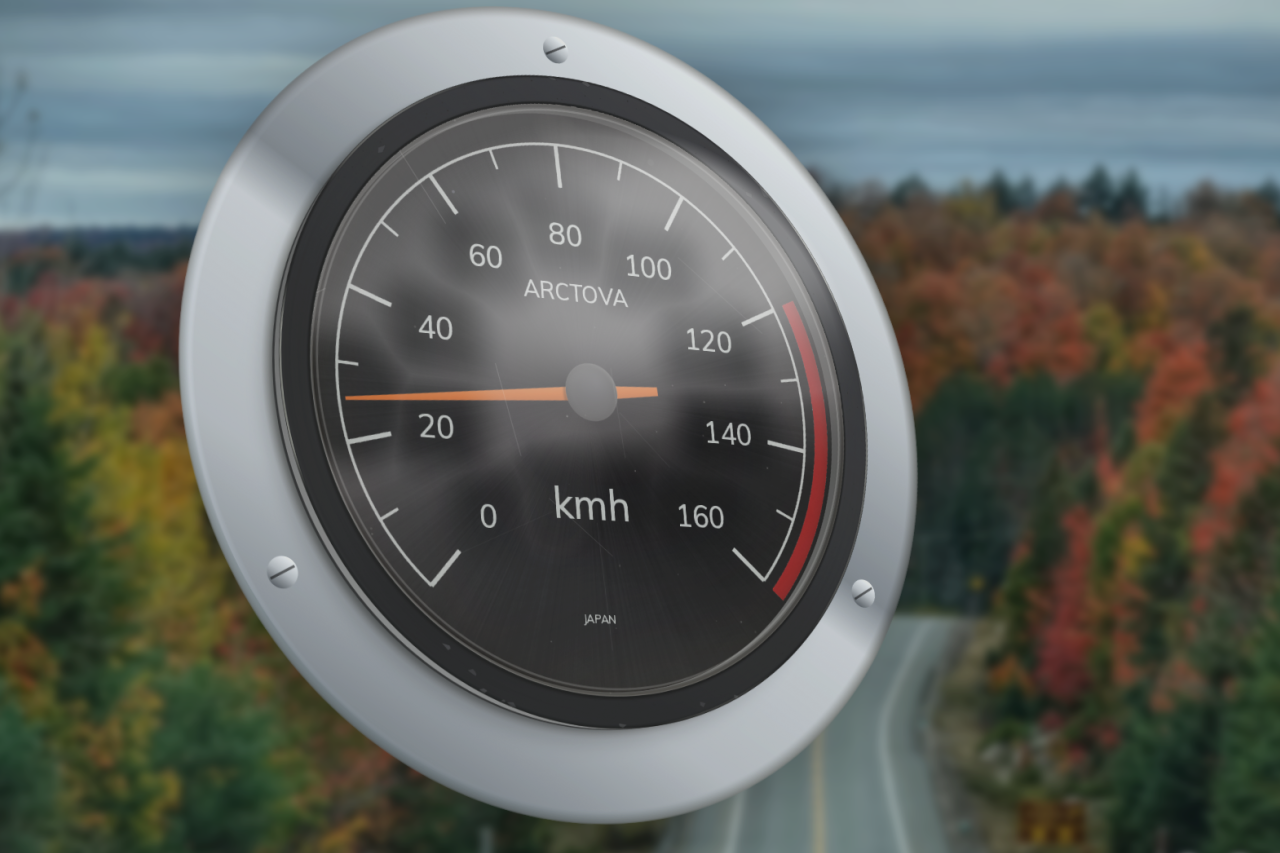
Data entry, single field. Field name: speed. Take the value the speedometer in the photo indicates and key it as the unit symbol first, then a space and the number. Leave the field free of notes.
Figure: km/h 25
